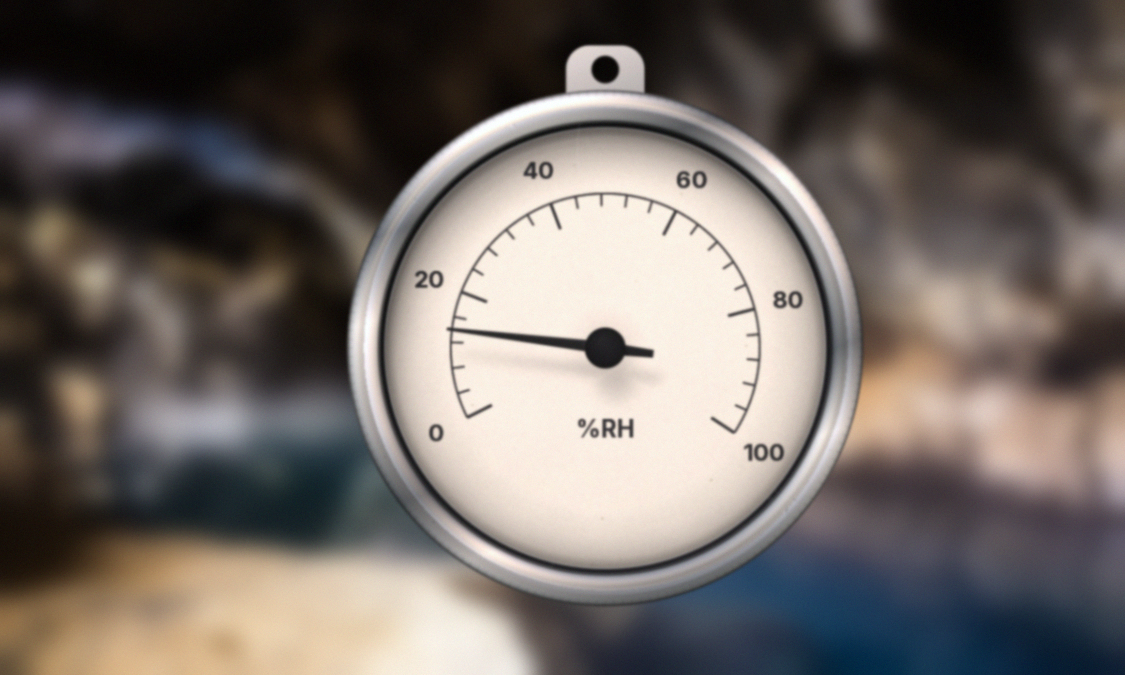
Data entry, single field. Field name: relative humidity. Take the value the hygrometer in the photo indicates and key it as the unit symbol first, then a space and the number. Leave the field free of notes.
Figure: % 14
